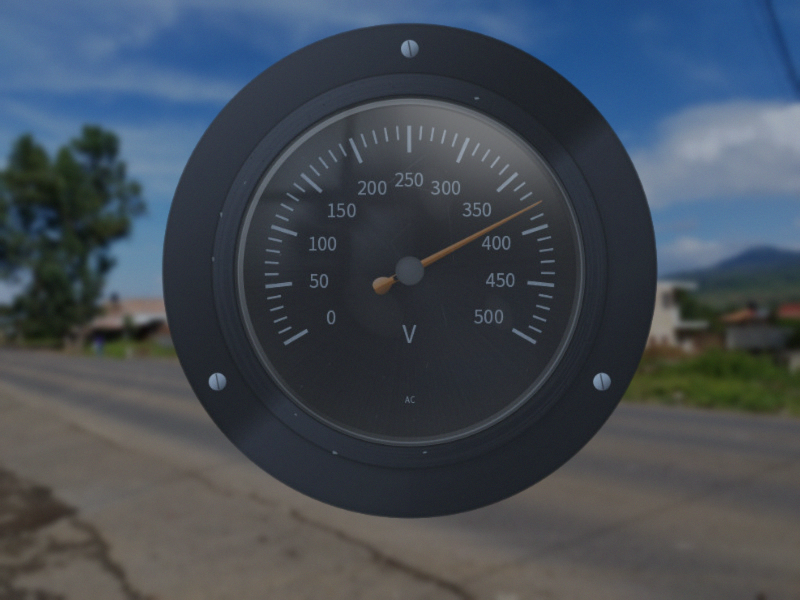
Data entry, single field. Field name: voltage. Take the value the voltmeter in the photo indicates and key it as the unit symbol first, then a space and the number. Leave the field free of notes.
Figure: V 380
